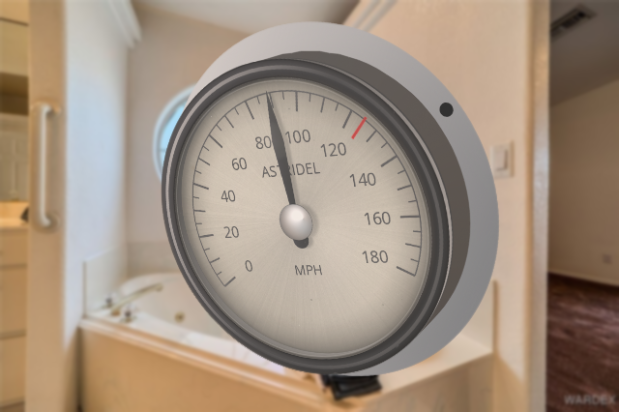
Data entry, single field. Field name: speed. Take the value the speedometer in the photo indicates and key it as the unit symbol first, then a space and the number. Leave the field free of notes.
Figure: mph 90
